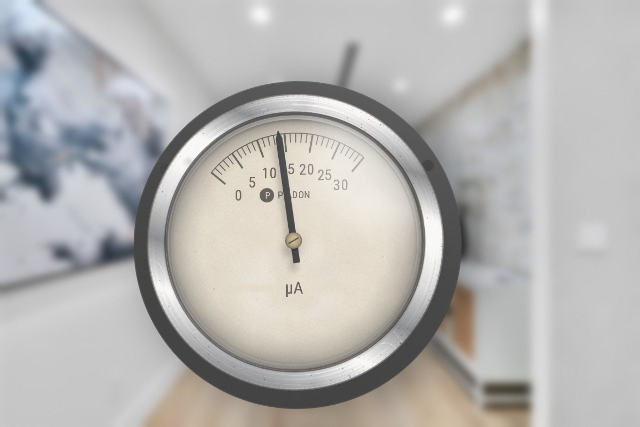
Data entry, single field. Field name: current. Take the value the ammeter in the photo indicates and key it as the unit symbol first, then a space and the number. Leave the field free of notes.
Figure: µA 14
